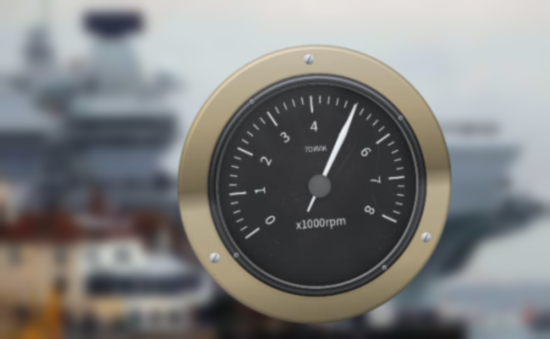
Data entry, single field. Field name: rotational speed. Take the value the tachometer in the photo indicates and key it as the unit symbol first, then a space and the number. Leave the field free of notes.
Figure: rpm 5000
